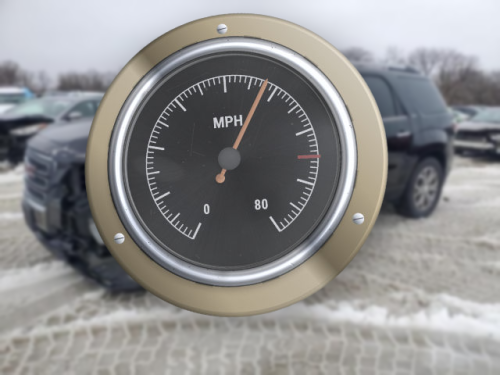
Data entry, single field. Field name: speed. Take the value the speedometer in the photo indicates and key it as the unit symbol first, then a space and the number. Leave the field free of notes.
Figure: mph 48
